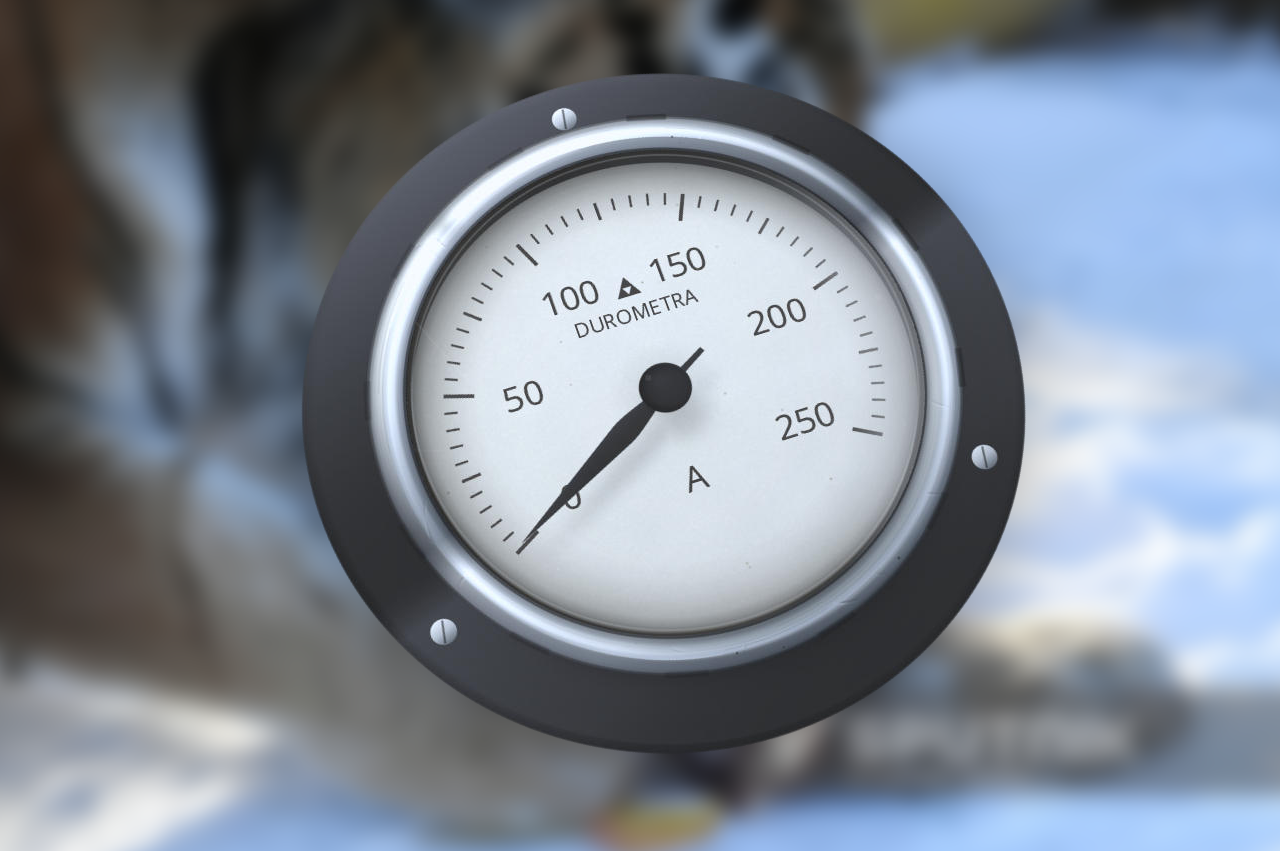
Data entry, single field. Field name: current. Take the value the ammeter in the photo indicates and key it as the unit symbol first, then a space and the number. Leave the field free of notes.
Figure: A 0
